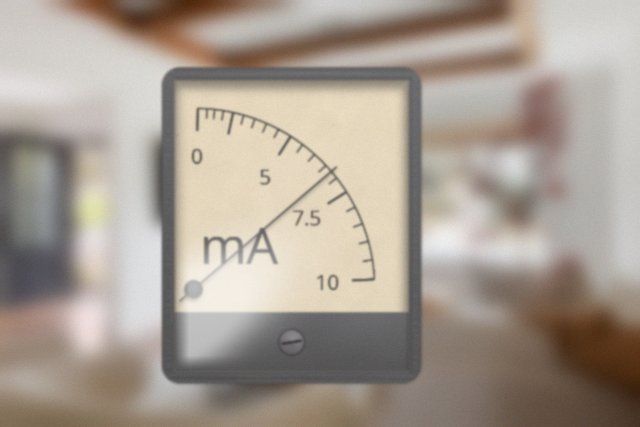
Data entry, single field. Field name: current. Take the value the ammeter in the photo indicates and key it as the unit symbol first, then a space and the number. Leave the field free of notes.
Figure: mA 6.75
